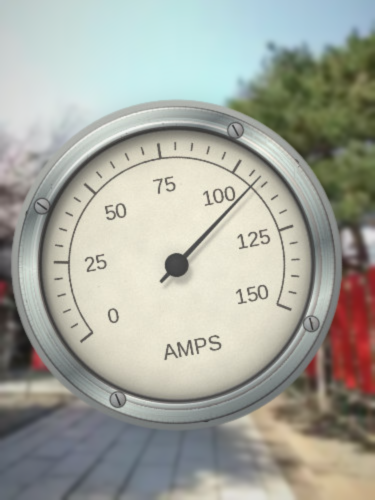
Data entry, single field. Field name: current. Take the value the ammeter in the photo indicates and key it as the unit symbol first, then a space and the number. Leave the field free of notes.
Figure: A 107.5
